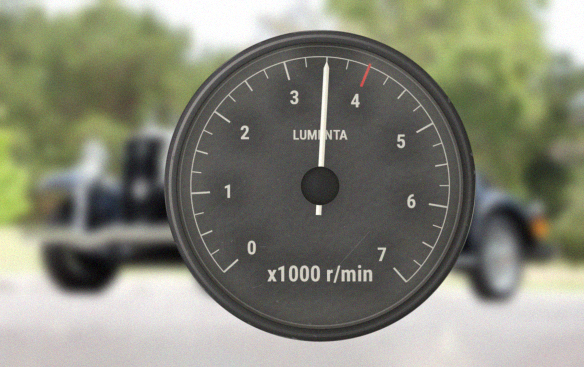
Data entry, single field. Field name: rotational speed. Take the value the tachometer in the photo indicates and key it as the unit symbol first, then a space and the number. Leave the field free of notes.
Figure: rpm 3500
